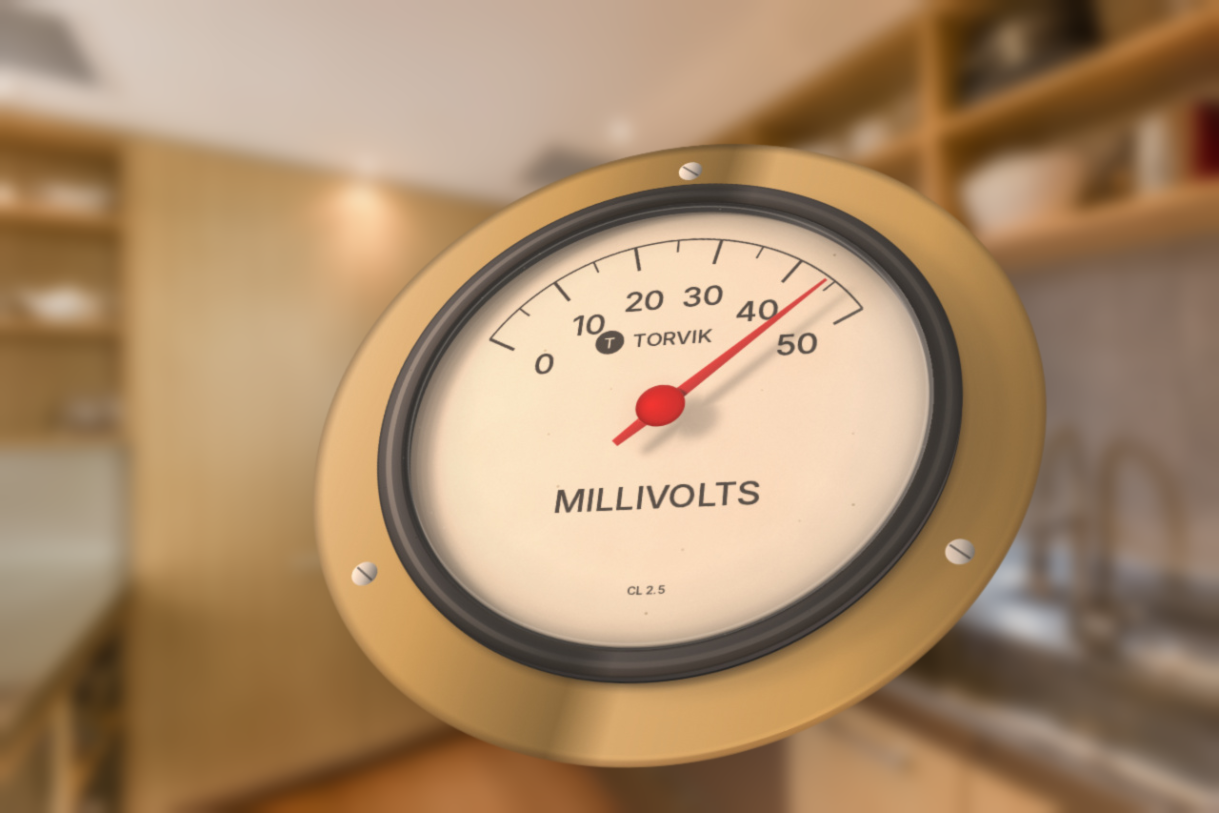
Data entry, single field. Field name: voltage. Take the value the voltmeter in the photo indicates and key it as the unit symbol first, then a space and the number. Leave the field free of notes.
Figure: mV 45
